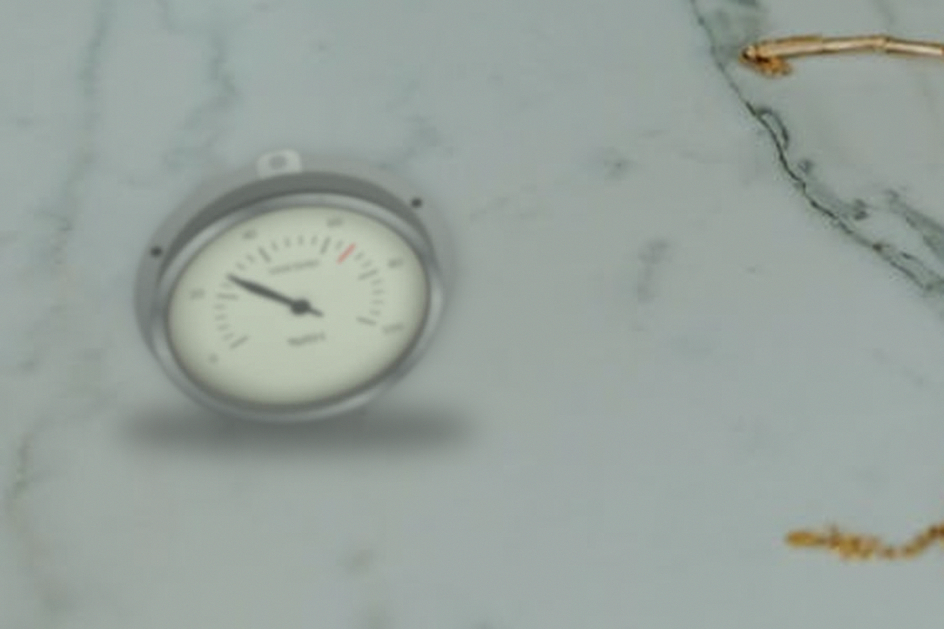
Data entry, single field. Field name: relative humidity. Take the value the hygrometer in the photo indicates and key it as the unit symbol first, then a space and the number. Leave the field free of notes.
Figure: % 28
